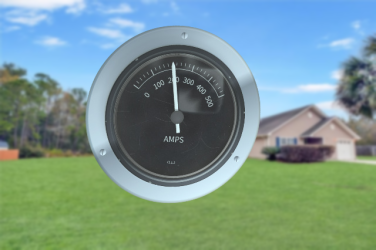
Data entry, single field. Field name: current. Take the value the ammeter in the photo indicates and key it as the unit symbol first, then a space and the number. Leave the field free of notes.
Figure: A 200
